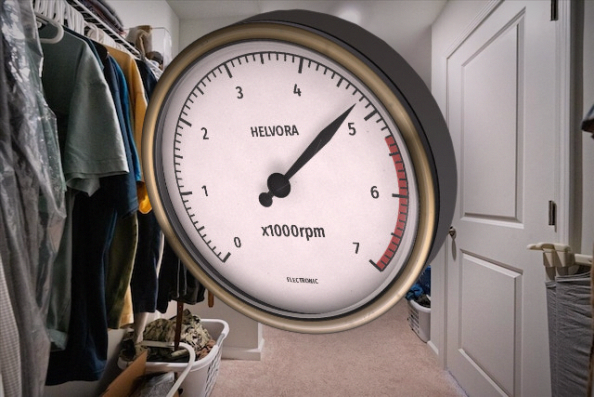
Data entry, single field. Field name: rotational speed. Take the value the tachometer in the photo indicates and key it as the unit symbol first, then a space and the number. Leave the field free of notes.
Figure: rpm 4800
